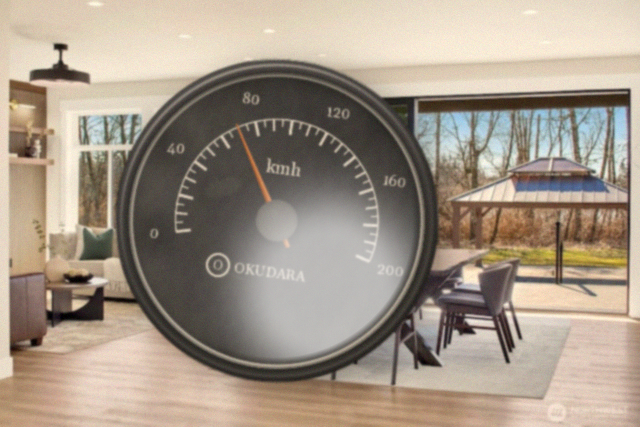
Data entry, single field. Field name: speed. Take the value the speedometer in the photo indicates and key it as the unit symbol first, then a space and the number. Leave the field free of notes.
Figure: km/h 70
